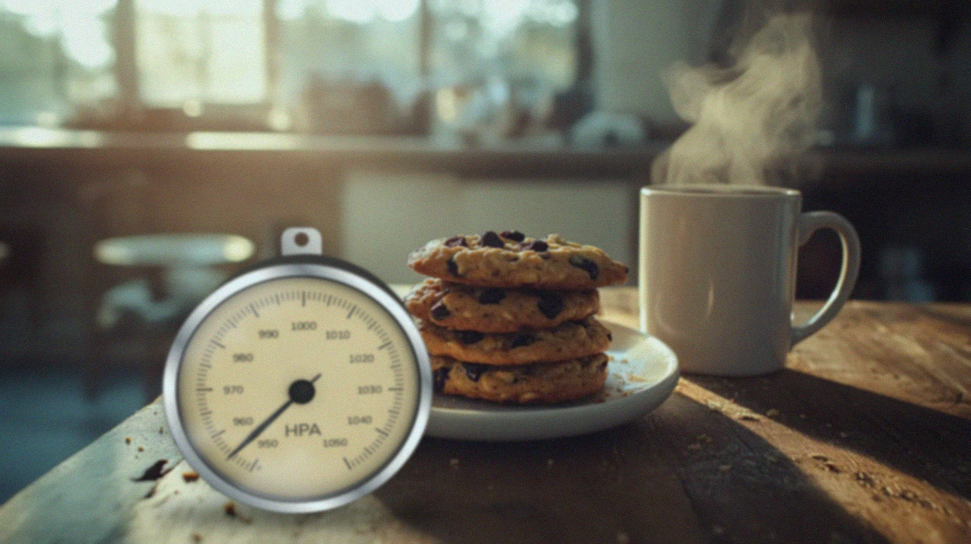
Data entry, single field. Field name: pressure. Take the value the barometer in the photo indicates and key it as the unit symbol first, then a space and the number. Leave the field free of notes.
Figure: hPa 955
